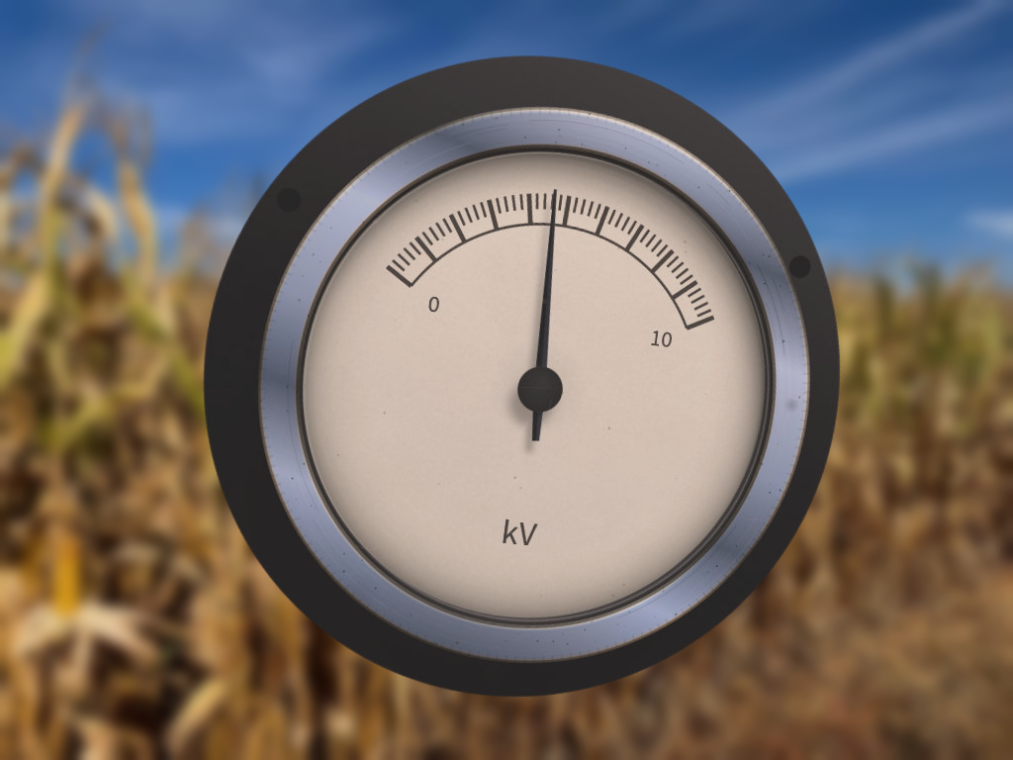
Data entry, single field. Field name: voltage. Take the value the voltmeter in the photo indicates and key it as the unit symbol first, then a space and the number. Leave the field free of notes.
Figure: kV 4.6
